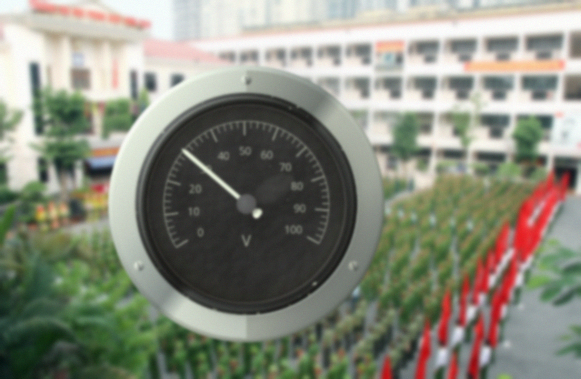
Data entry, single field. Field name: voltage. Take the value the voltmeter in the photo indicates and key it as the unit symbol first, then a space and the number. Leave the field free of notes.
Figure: V 30
